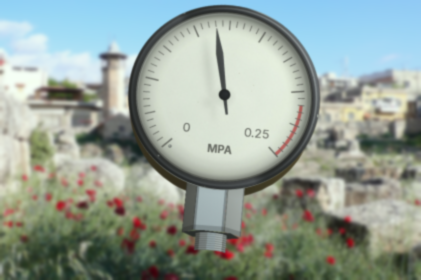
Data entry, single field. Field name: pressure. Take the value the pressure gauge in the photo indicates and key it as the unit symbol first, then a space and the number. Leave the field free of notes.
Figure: MPa 0.115
